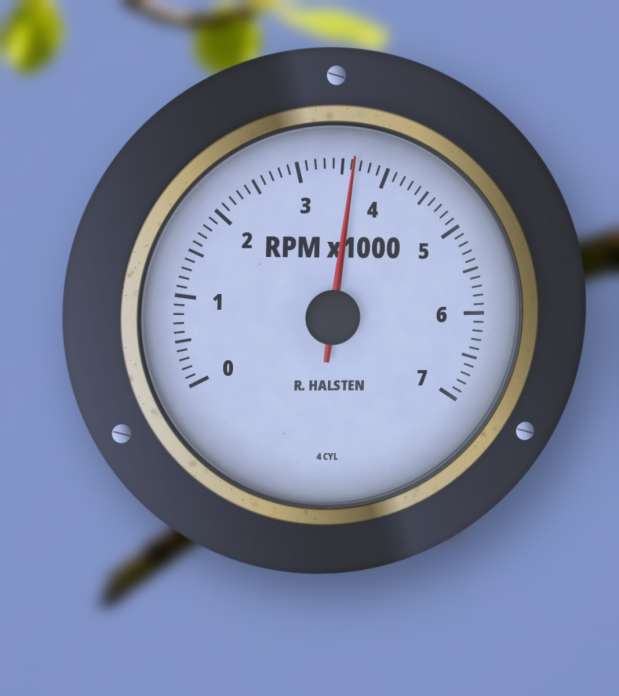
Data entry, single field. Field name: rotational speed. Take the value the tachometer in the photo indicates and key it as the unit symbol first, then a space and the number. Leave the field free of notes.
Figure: rpm 3600
